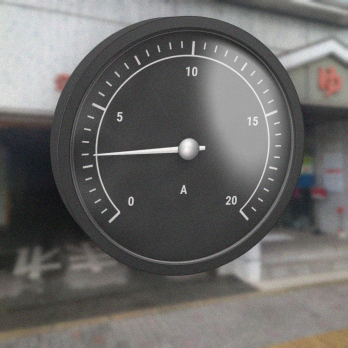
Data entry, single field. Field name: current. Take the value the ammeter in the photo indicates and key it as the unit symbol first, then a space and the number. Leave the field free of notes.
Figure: A 3
